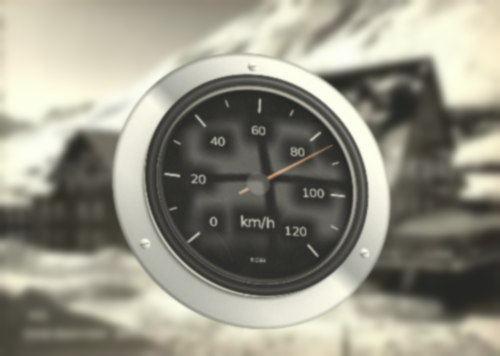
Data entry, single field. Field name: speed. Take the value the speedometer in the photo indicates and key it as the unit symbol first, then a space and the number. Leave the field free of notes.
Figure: km/h 85
